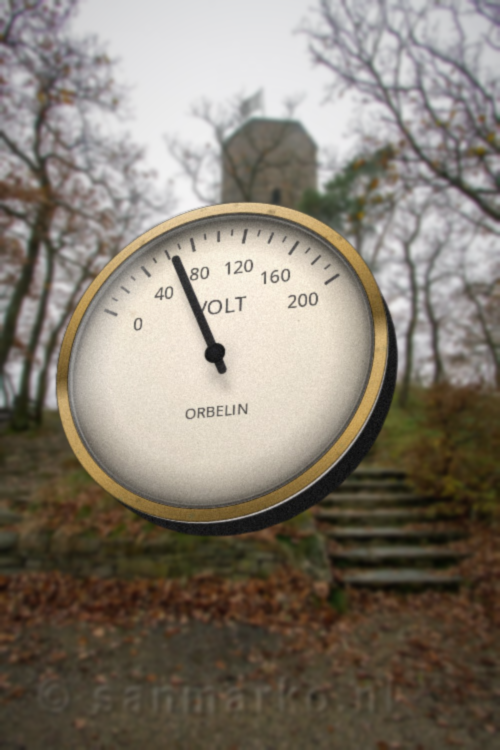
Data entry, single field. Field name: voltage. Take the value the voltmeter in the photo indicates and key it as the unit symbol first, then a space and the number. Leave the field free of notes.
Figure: V 65
